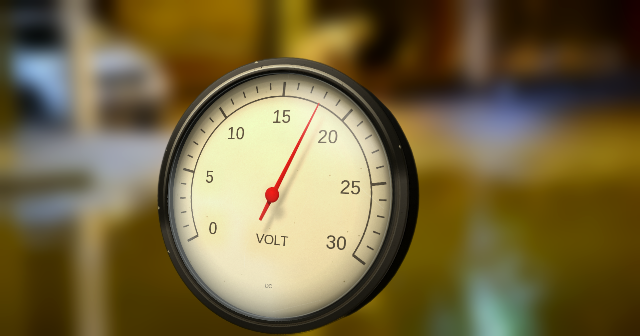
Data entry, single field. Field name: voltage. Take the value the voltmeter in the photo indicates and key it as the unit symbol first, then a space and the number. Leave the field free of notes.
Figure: V 18
